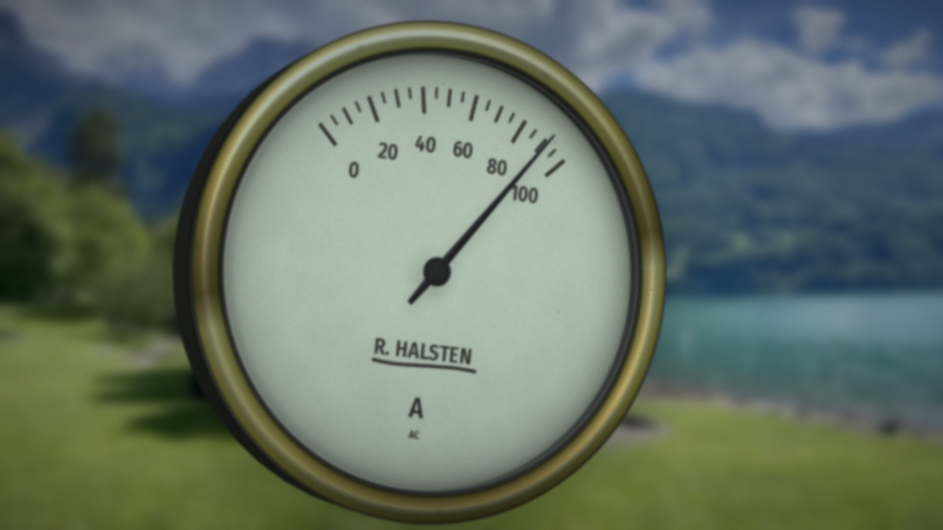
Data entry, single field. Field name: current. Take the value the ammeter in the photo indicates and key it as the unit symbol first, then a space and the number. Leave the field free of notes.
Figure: A 90
